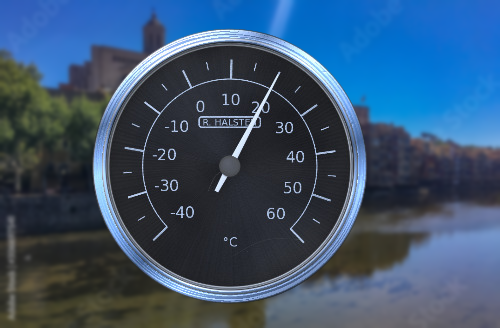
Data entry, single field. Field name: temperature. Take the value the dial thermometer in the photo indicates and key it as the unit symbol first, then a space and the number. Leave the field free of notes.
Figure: °C 20
